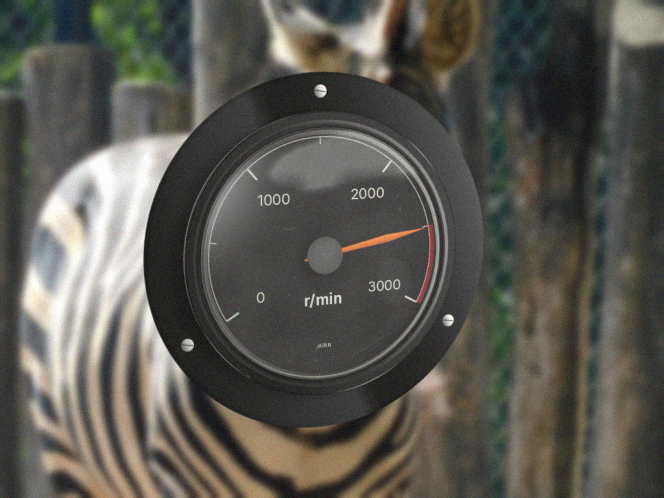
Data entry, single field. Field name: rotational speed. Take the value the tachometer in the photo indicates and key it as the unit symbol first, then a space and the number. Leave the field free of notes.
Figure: rpm 2500
